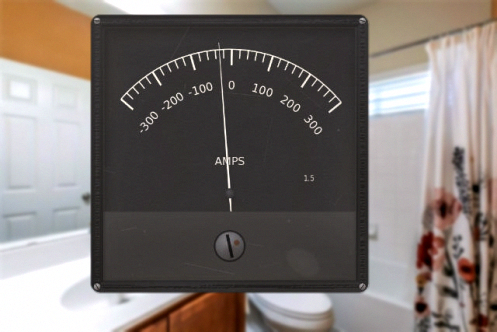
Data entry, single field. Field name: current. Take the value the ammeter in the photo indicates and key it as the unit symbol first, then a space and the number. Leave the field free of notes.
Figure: A -30
